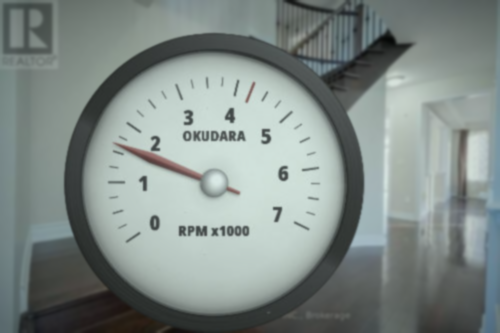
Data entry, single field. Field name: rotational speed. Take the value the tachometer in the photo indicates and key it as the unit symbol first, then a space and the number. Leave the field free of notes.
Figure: rpm 1625
